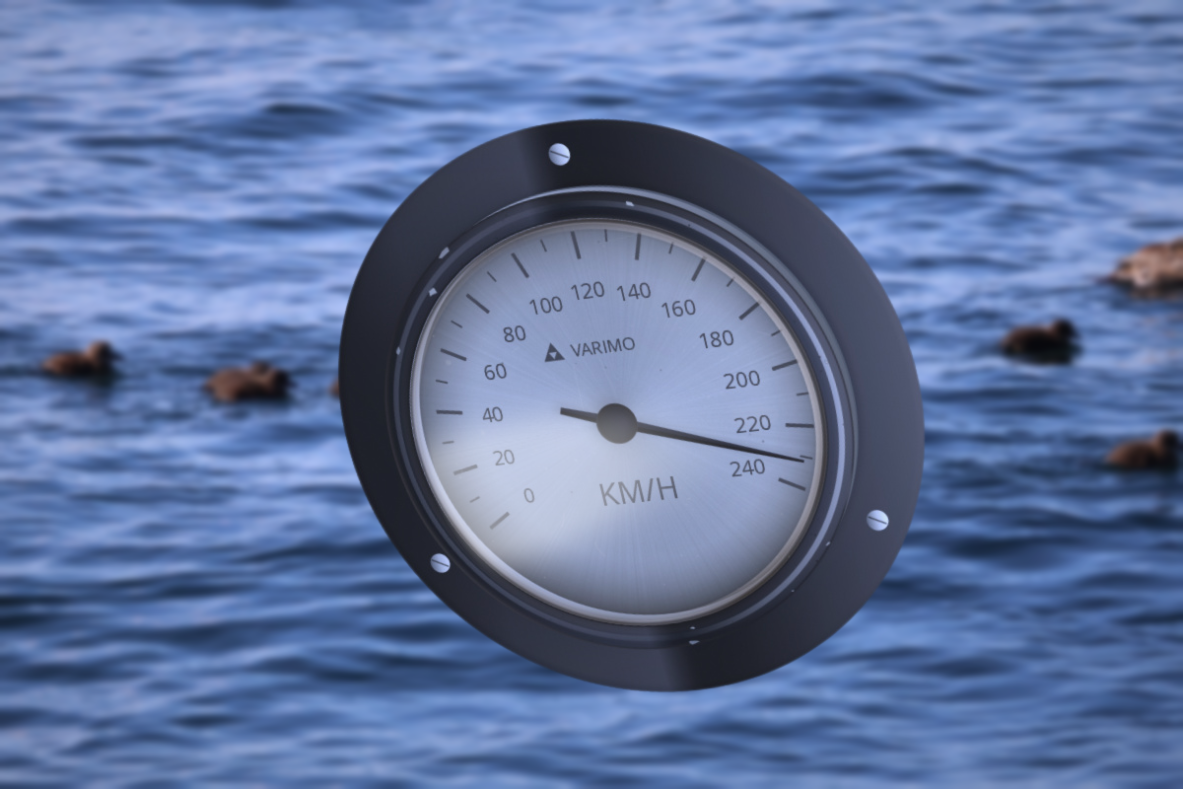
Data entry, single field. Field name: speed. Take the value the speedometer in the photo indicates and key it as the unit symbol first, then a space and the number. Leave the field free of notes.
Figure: km/h 230
